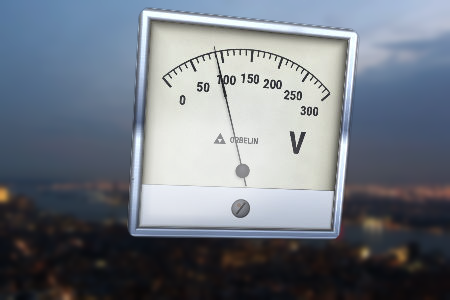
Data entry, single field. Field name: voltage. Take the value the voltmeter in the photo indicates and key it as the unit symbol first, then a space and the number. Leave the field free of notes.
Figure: V 90
